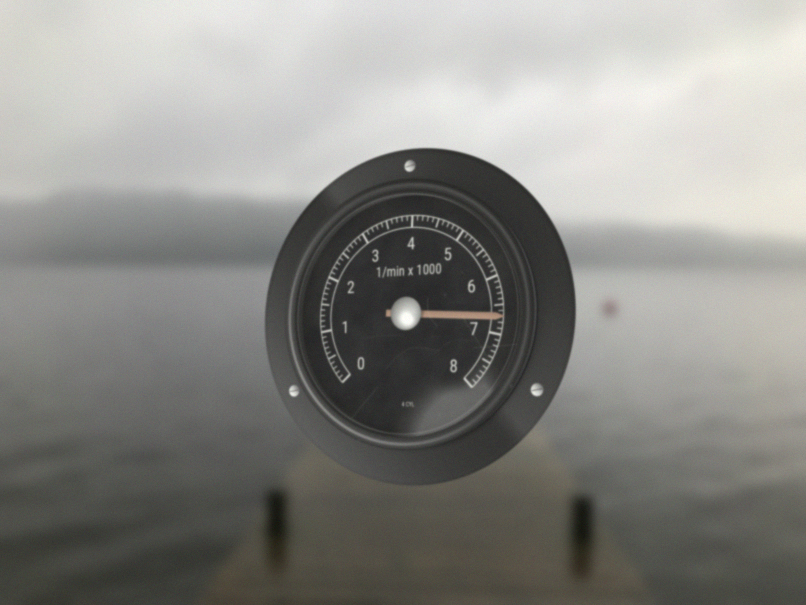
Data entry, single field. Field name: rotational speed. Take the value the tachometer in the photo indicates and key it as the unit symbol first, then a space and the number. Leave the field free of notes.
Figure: rpm 6700
